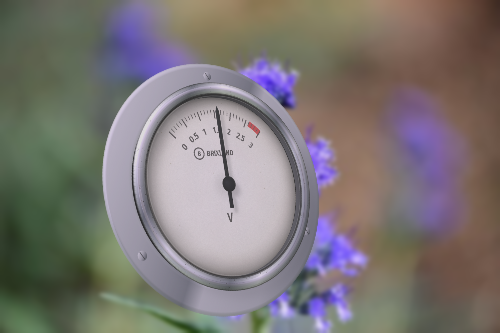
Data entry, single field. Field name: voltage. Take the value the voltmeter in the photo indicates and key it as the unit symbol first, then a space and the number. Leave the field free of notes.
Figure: V 1.5
